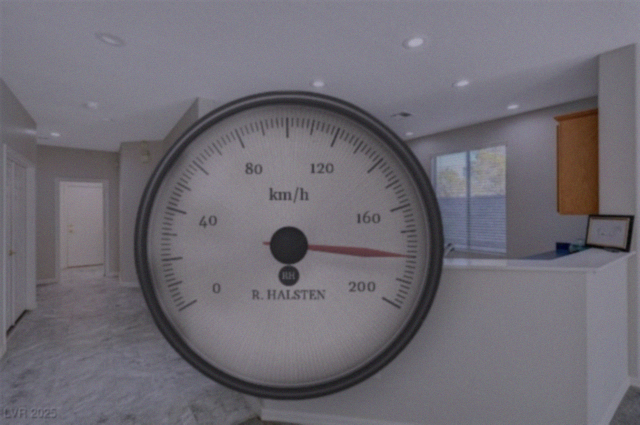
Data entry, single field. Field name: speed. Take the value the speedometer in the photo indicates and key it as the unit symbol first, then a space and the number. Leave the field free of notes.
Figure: km/h 180
